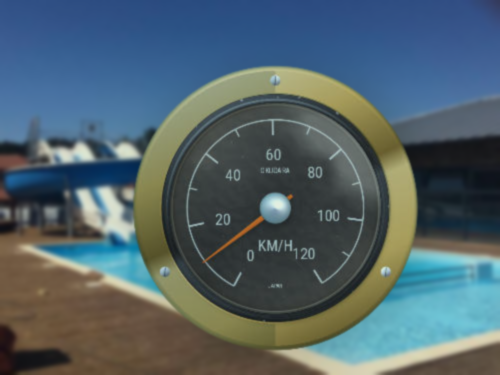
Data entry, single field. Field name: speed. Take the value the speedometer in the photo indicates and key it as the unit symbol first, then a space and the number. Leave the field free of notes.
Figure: km/h 10
